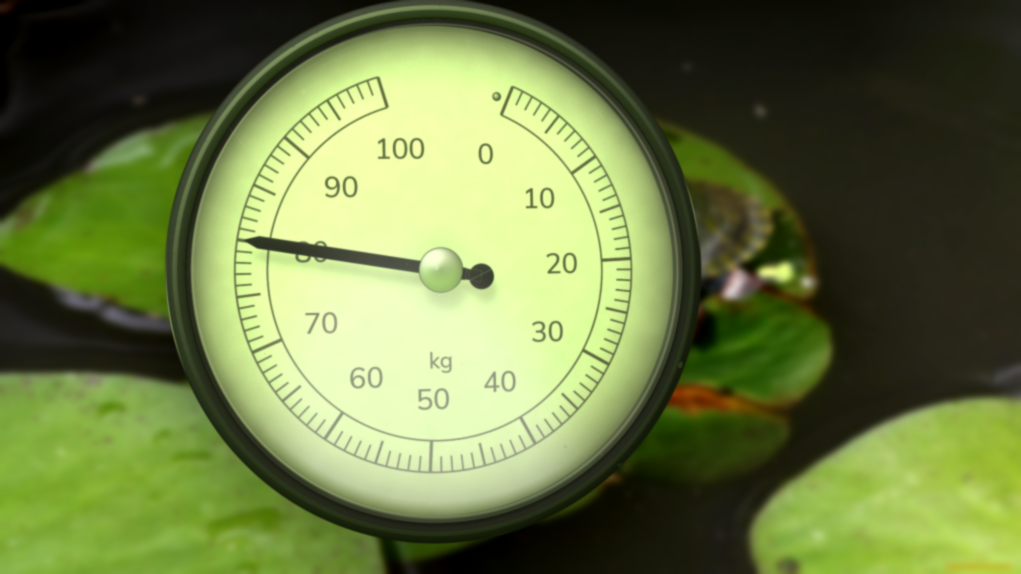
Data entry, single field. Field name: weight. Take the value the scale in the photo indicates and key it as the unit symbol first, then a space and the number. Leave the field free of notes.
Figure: kg 80
